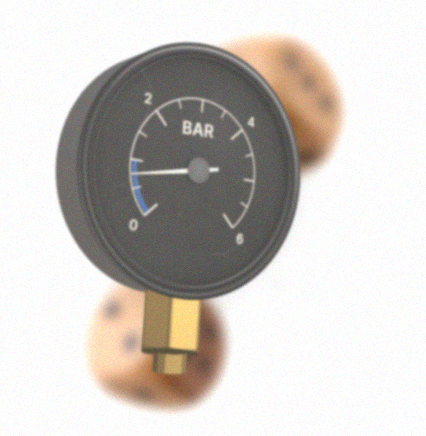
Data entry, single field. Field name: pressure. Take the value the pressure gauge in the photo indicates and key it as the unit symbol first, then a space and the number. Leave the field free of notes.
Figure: bar 0.75
